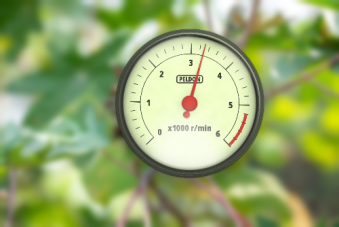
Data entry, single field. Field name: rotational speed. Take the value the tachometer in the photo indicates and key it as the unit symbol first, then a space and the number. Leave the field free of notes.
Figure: rpm 3300
